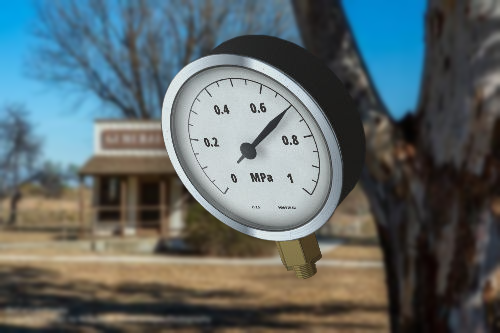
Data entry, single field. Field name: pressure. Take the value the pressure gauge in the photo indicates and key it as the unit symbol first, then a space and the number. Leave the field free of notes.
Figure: MPa 0.7
